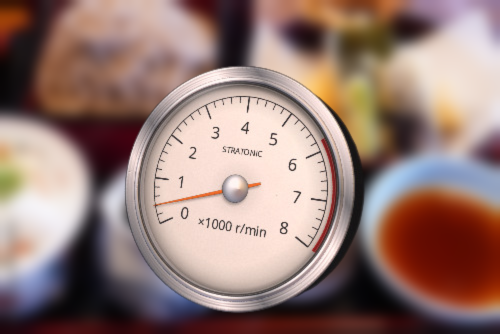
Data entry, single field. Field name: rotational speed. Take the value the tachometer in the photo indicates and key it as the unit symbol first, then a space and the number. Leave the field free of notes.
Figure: rpm 400
